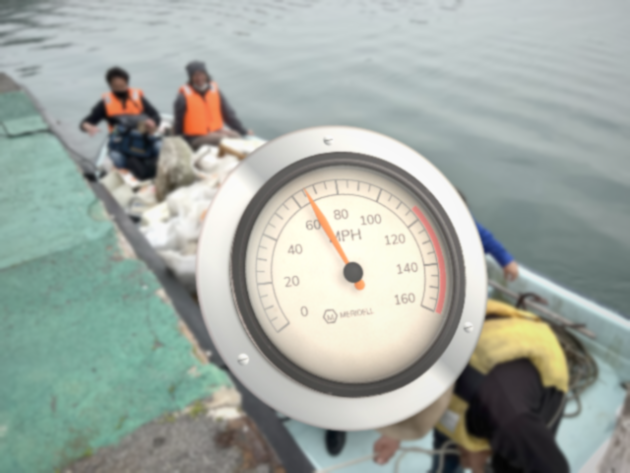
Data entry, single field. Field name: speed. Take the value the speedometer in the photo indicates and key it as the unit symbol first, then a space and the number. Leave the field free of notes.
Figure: mph 65
